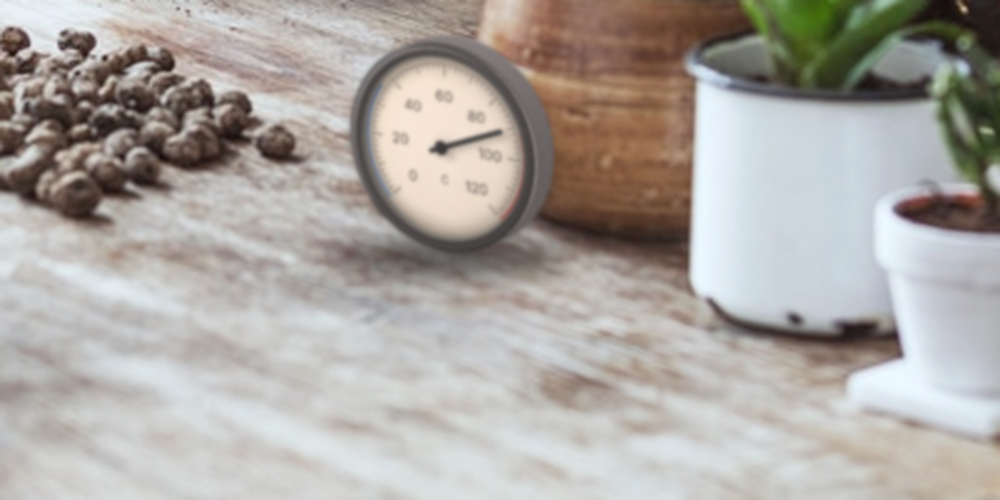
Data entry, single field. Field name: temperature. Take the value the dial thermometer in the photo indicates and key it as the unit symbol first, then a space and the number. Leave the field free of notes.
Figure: °C 90
